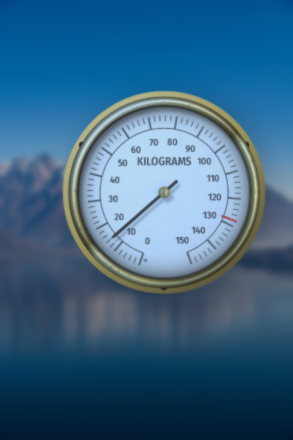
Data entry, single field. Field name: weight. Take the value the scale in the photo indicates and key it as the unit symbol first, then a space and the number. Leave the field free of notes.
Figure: kg 14
